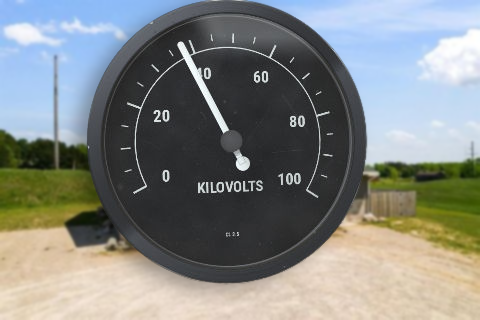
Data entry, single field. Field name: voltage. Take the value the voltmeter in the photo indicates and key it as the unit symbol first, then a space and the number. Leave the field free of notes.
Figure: kV 37.5
